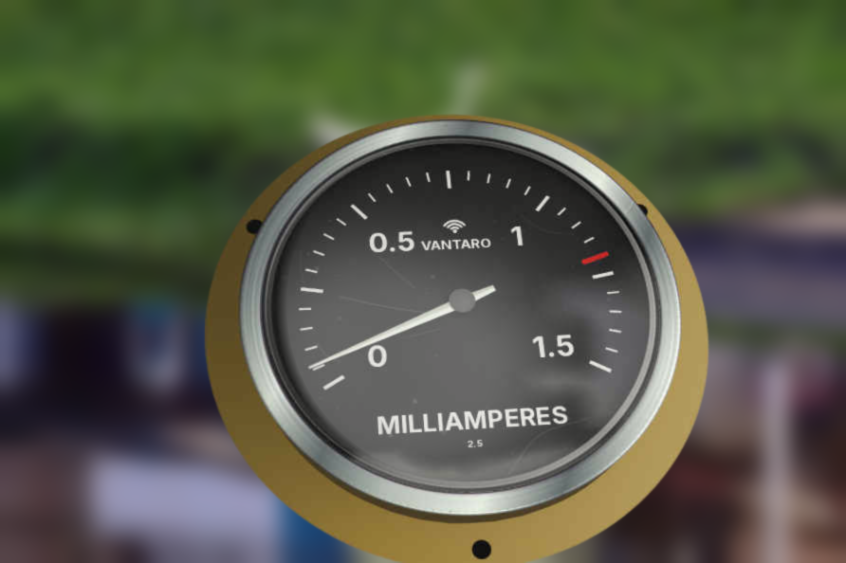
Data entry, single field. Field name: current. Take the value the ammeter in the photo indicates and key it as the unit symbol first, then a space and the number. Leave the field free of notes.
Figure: mA 0.05
